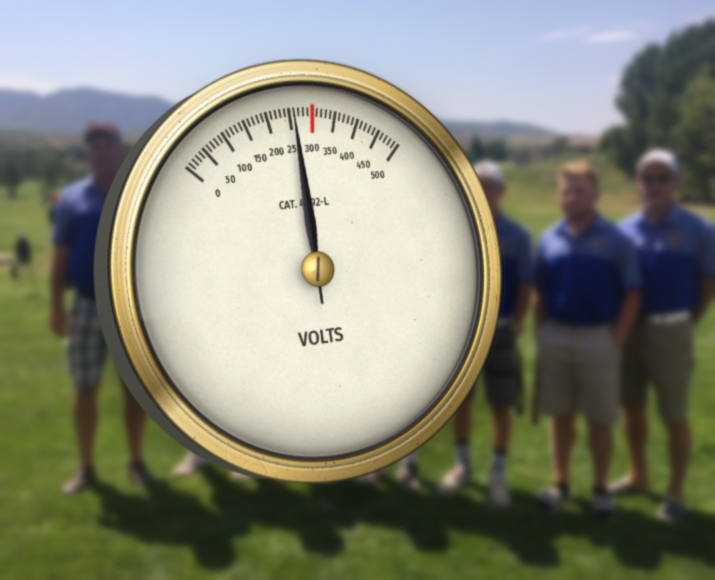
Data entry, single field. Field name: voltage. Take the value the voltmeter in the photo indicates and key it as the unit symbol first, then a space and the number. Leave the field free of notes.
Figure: V 250
